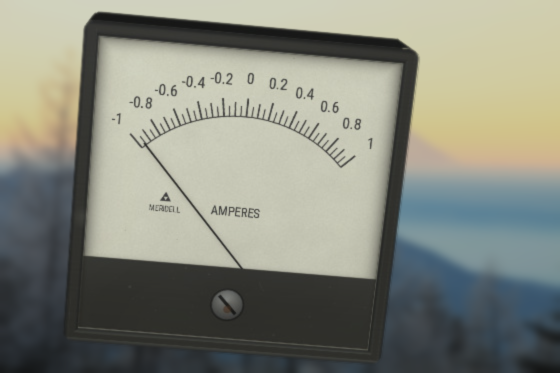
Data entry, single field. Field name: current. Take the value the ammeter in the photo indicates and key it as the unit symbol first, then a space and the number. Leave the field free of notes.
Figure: A -0.95
